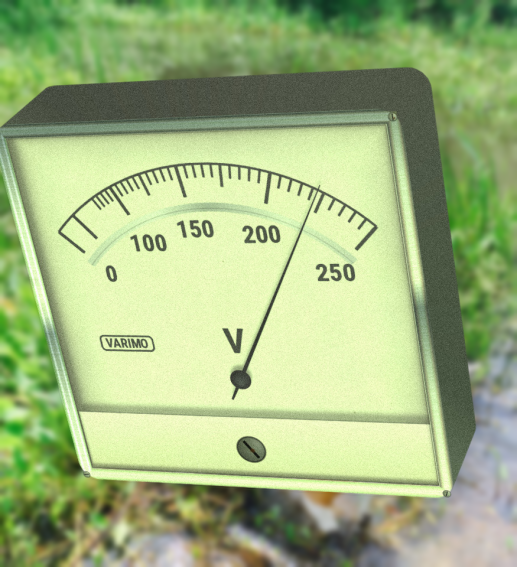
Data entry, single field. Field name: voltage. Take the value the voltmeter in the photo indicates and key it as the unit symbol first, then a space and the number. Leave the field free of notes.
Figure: V 222.5
